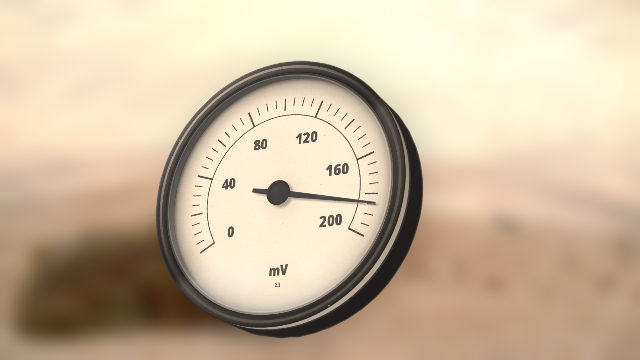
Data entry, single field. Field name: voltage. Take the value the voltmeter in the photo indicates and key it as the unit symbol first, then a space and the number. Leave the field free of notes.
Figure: mV 185
